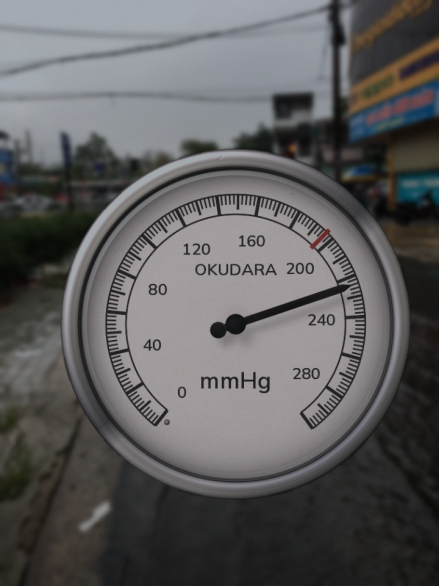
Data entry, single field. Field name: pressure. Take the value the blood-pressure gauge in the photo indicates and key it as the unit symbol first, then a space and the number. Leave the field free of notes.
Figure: mmHg 224
